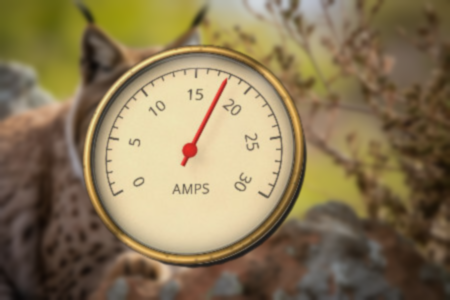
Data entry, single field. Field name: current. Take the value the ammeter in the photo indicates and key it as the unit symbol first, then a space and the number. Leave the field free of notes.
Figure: A 18
